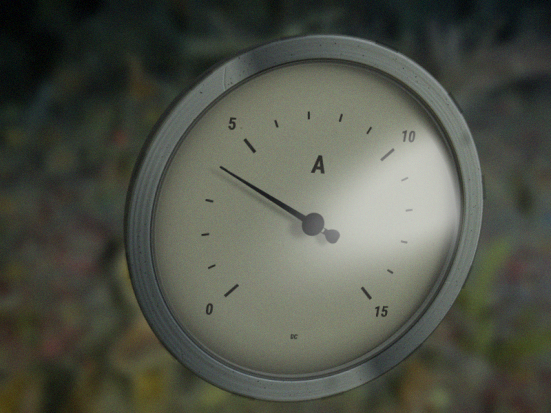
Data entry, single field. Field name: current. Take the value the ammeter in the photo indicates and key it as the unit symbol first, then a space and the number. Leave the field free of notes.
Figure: A 4
